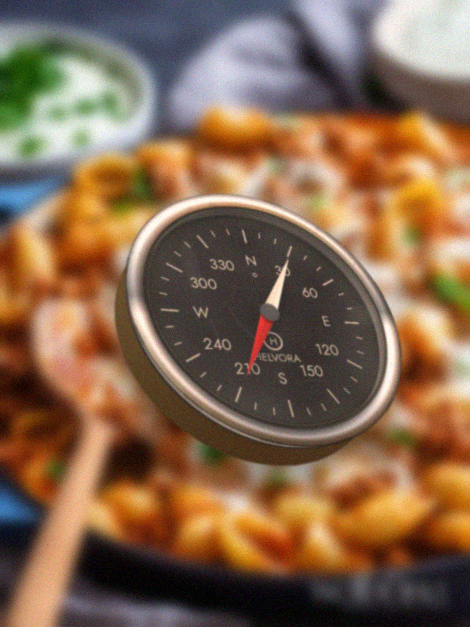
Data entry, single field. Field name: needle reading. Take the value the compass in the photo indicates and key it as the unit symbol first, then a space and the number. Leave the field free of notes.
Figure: ° 210
